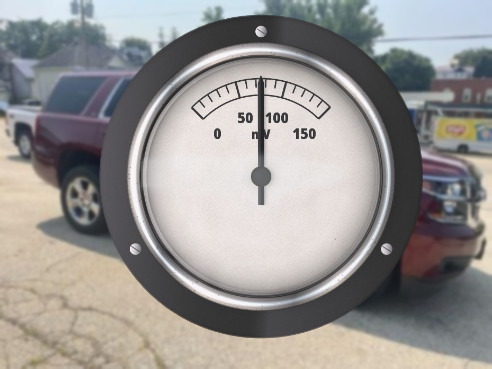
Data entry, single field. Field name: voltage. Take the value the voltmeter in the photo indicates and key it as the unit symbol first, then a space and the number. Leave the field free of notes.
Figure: mV 75
